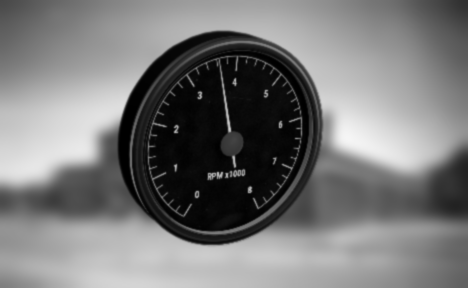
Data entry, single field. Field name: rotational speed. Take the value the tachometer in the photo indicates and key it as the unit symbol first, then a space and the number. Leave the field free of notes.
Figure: rpm 3600
